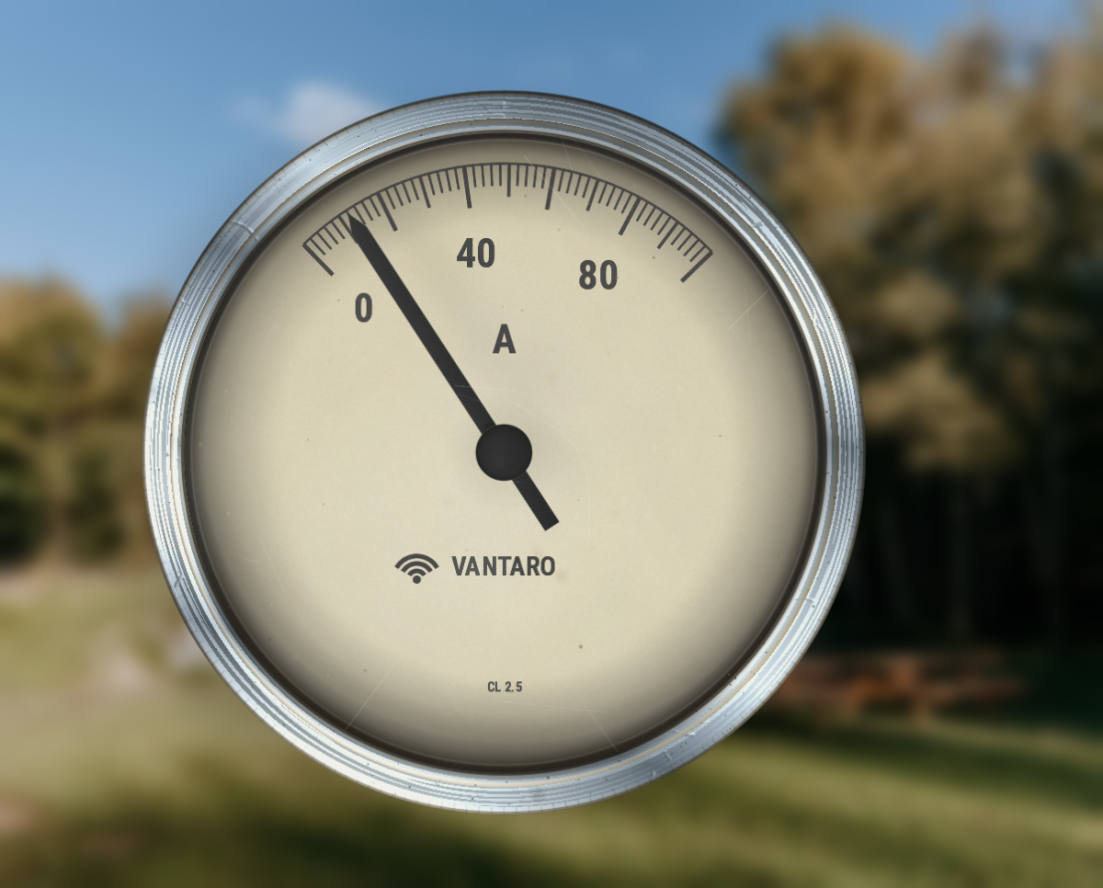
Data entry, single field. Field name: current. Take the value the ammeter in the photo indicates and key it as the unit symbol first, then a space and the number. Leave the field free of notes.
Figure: A 12
